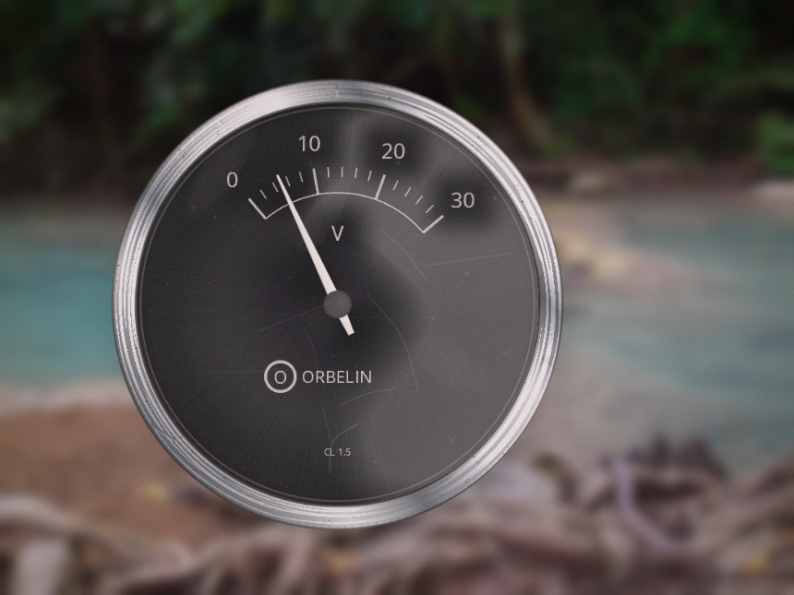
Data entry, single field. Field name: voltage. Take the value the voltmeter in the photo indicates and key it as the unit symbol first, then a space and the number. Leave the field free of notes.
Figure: V 5
